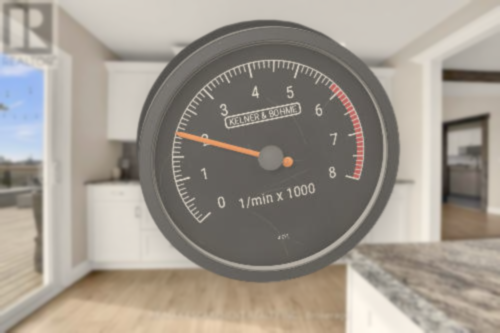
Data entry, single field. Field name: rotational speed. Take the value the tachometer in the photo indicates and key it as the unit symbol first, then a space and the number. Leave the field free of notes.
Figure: rpm 2000
